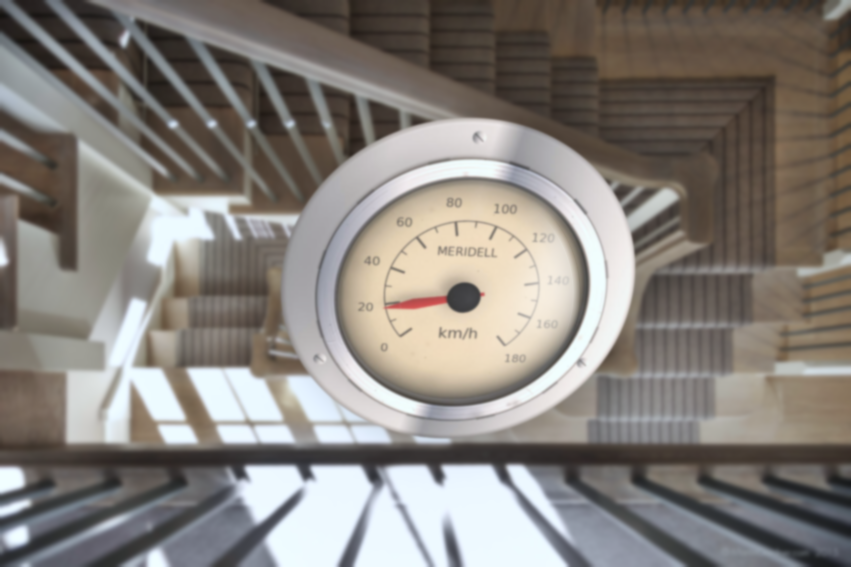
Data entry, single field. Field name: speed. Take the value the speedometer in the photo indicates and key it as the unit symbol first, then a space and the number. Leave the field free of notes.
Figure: km/h 20
